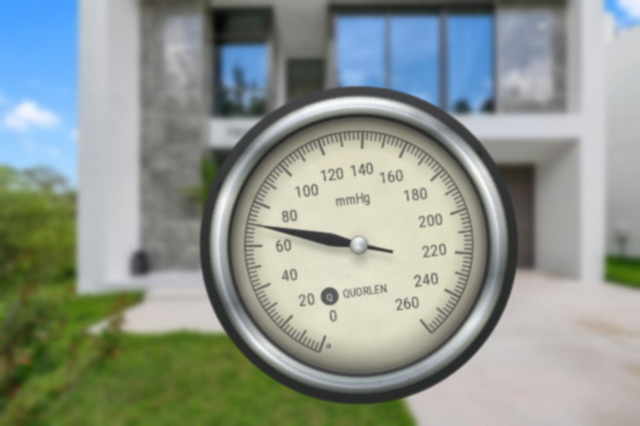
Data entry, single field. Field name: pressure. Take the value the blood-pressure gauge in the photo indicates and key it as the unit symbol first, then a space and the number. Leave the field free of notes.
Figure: mmHg 70
